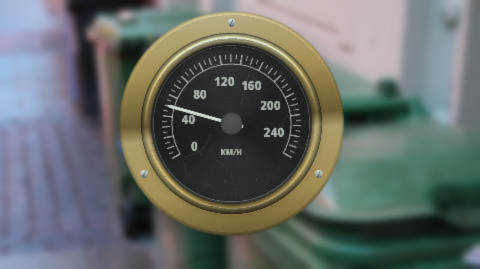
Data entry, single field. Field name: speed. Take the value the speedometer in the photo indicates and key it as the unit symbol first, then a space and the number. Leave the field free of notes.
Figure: km/h 50
